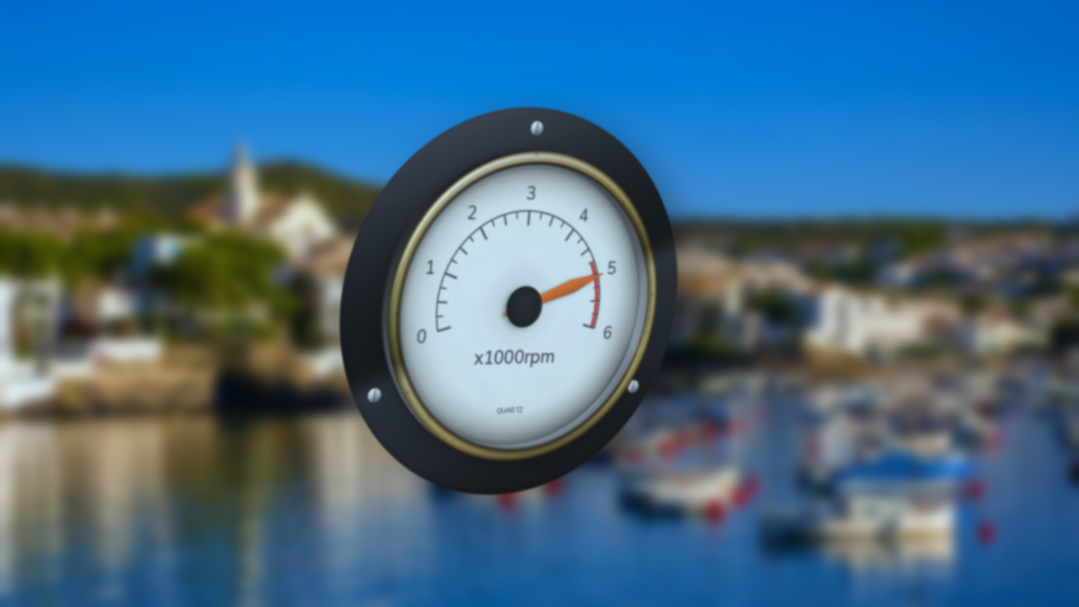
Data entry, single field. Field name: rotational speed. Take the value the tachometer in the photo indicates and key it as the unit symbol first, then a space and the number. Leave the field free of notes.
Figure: rpm 5000
